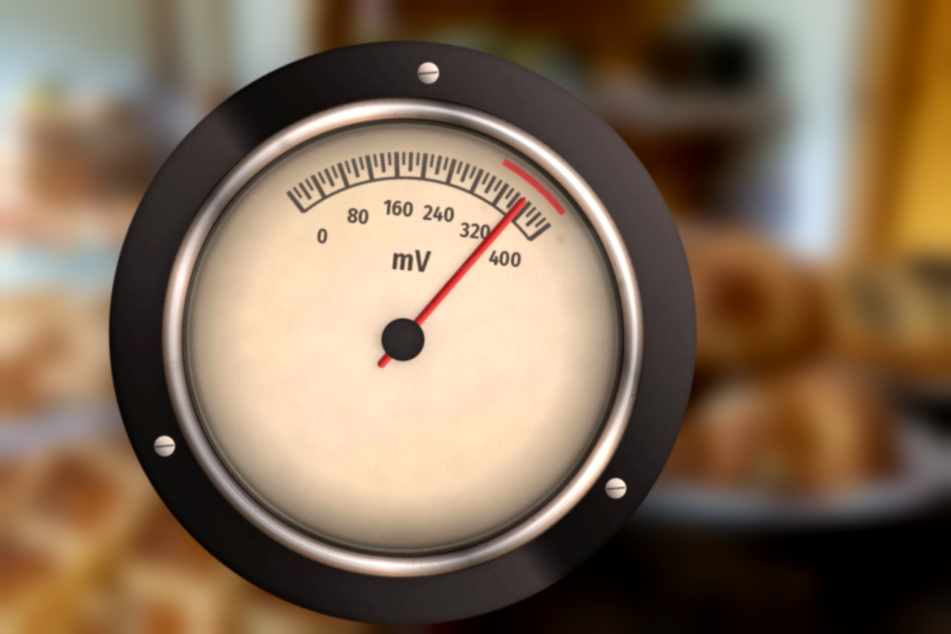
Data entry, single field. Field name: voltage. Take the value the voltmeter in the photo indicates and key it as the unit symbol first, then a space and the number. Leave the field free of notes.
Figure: mV 350
